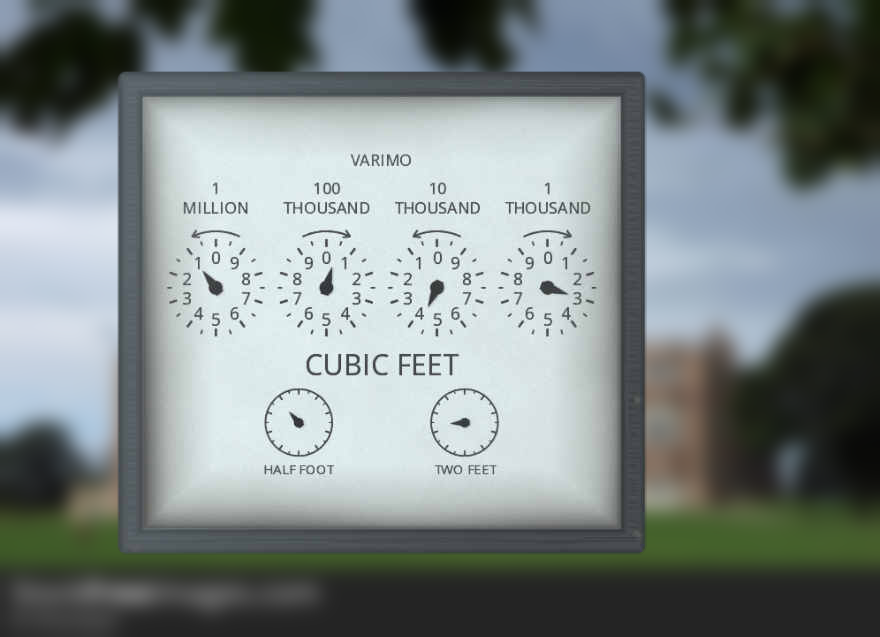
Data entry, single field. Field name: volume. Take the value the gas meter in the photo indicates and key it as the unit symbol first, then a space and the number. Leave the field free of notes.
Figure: ft³ 104300
